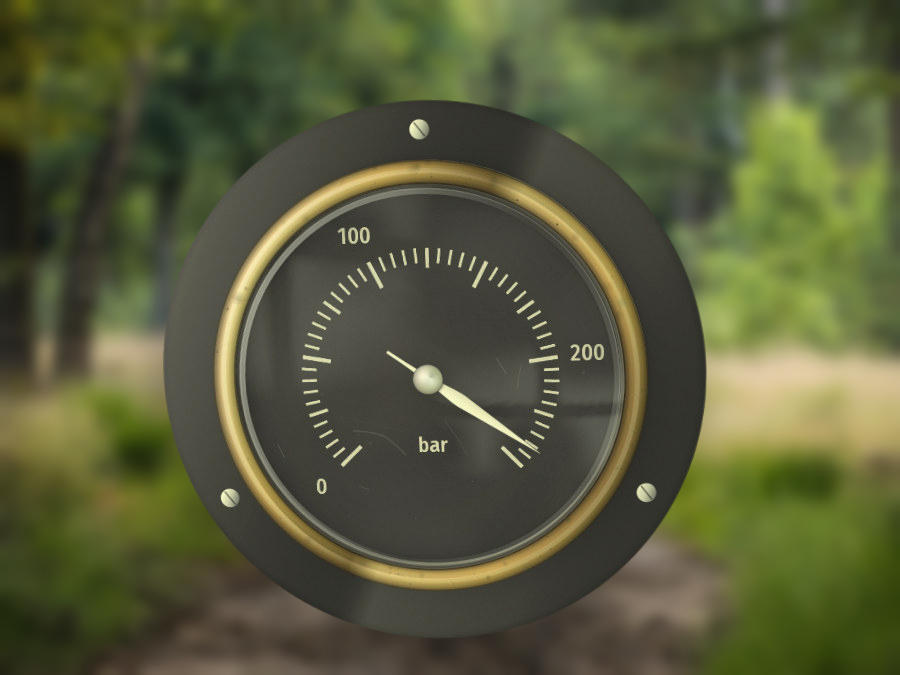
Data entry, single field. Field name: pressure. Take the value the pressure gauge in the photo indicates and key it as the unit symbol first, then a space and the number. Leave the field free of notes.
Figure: bar 240
